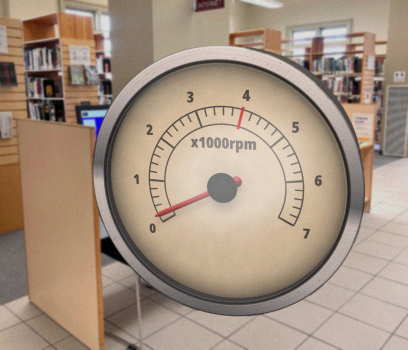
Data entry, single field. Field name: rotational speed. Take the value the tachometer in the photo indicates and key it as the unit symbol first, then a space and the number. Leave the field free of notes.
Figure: rpm 200
